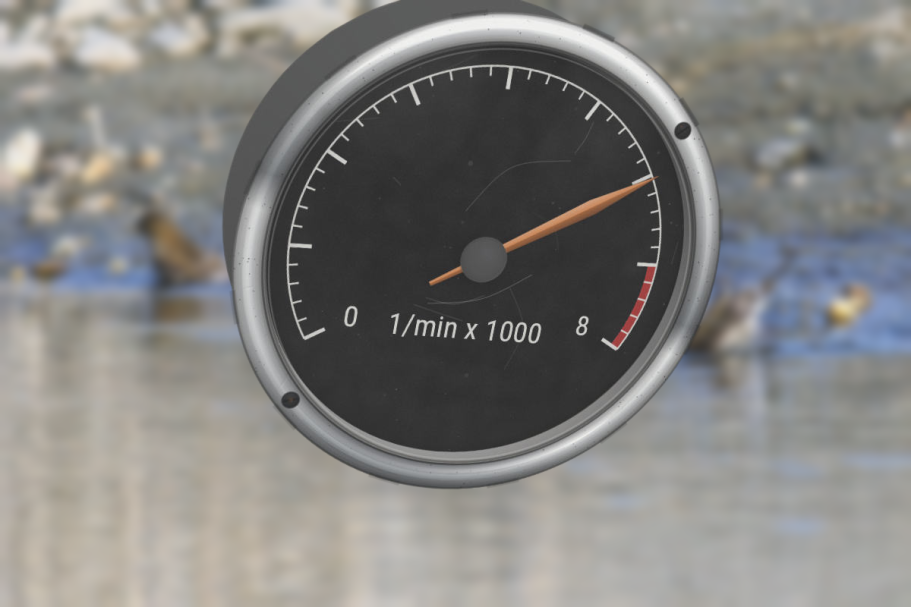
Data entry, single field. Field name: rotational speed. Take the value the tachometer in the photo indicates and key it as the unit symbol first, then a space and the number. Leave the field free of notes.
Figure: rpm 6000
